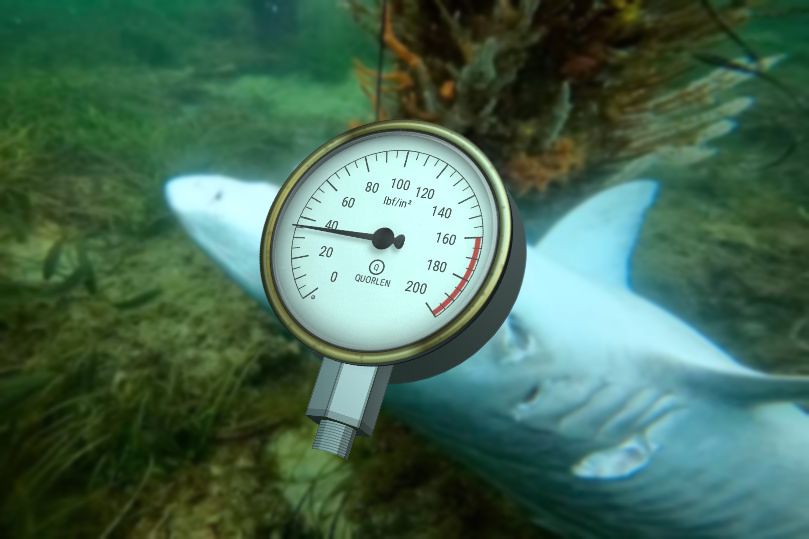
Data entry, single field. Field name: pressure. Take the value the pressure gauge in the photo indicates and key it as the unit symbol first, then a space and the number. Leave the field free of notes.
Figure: psi 35
